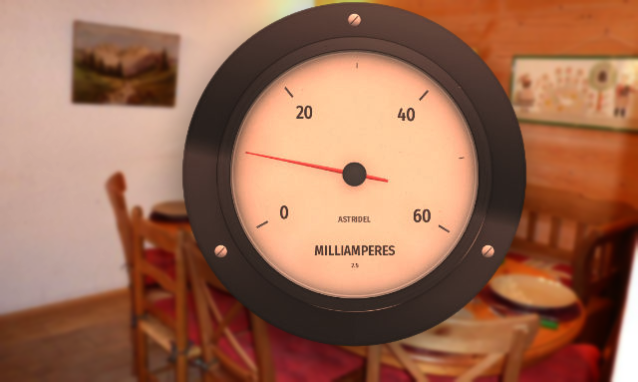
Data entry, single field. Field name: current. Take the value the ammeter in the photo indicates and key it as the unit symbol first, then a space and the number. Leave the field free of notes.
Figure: mA 10
